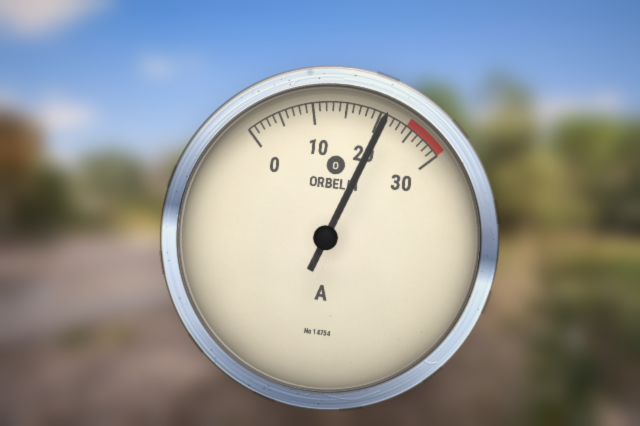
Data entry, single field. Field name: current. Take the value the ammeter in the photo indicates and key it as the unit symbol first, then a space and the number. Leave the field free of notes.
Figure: A 21
